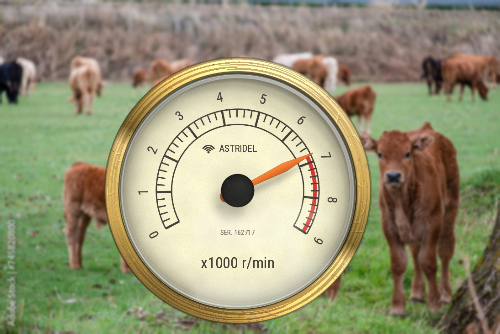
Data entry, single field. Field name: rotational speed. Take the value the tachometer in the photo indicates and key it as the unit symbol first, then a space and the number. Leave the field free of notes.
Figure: rpm 6800
